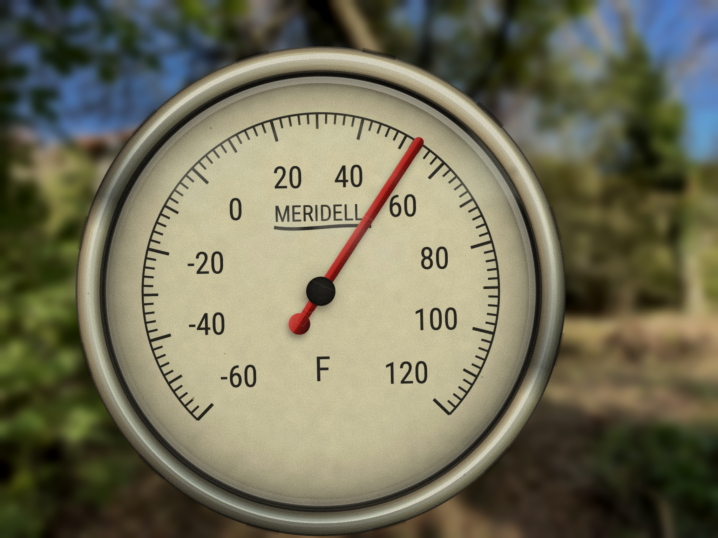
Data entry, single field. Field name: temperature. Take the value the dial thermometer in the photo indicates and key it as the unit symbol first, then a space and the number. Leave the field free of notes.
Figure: °F 53
